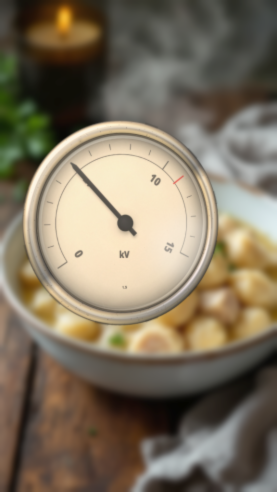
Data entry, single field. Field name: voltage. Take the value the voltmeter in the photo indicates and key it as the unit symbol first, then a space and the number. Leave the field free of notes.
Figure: kV 5
